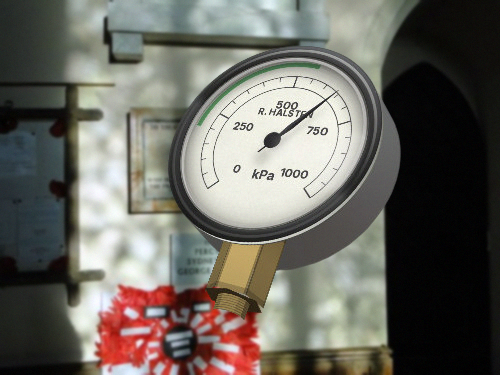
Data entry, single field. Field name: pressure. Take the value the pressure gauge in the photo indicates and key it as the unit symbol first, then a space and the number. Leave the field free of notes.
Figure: kPa 650
